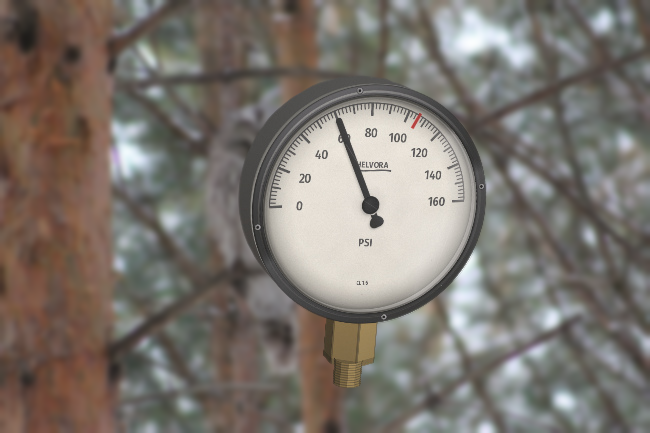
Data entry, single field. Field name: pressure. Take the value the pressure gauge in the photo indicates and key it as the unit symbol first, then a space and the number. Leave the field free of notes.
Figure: psi 60
